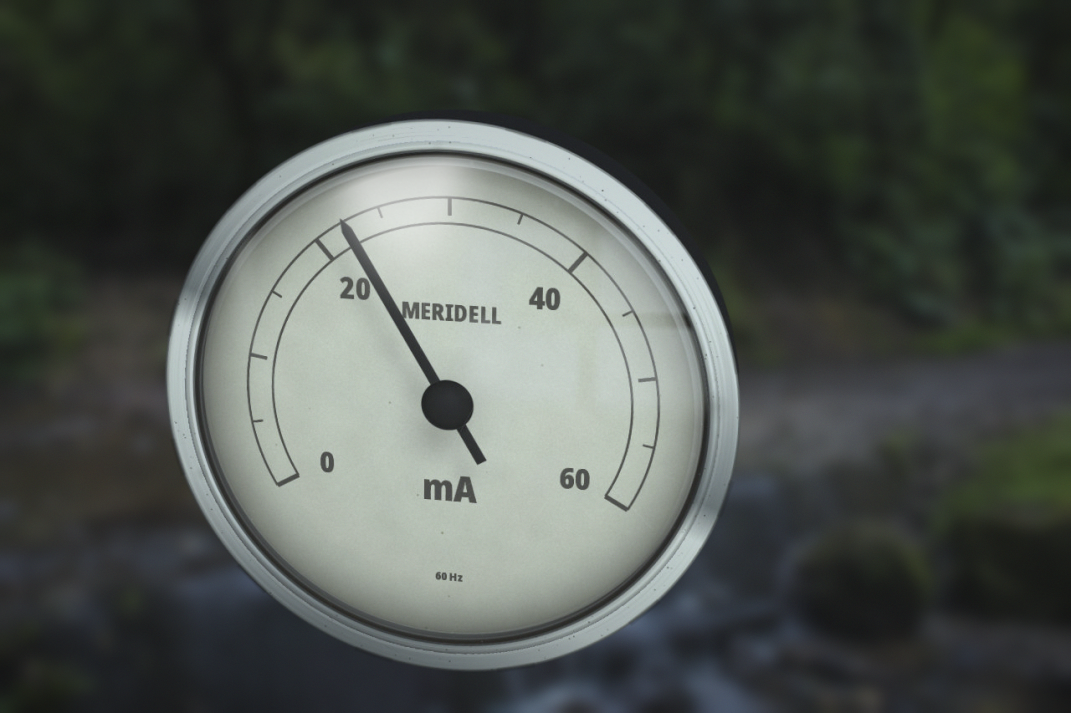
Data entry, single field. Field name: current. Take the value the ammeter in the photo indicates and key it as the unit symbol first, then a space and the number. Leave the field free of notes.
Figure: mA 22.5
